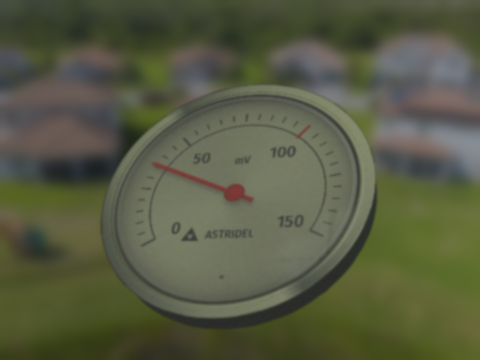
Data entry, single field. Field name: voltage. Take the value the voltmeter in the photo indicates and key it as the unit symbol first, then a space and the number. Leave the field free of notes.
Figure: mV 35
